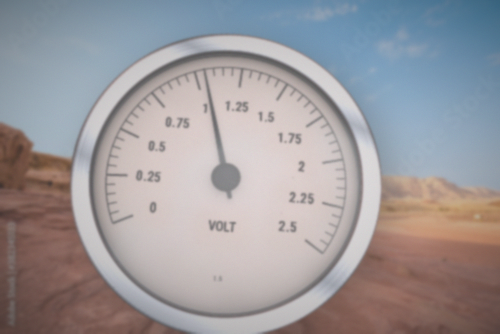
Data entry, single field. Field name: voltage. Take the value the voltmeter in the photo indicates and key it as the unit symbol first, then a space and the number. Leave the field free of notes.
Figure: V 1.05
